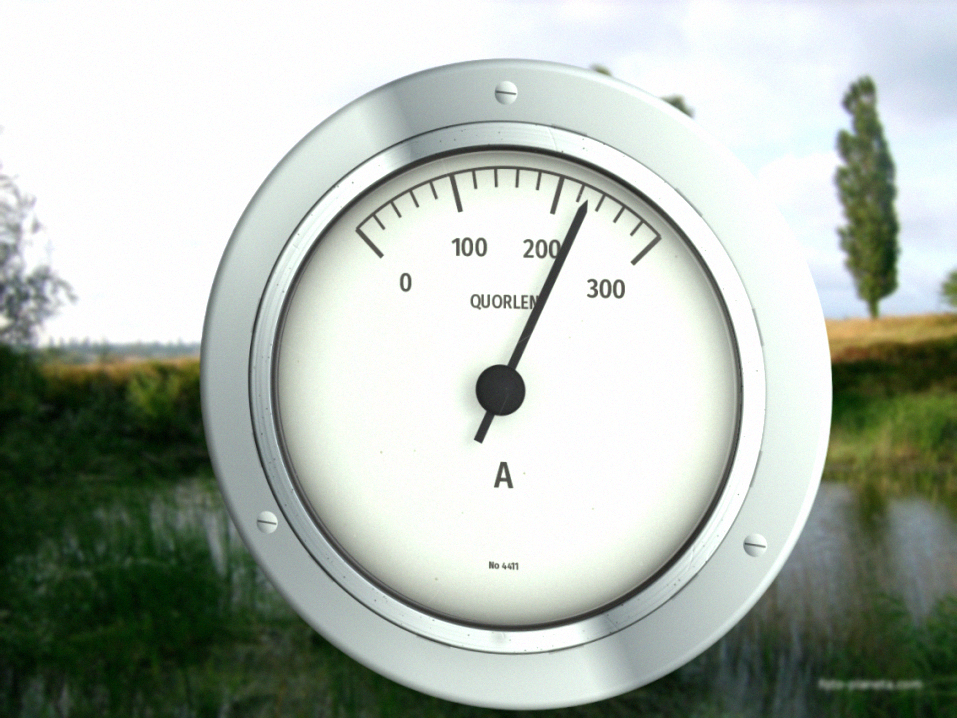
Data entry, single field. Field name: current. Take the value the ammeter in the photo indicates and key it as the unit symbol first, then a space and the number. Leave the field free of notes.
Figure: A 230
